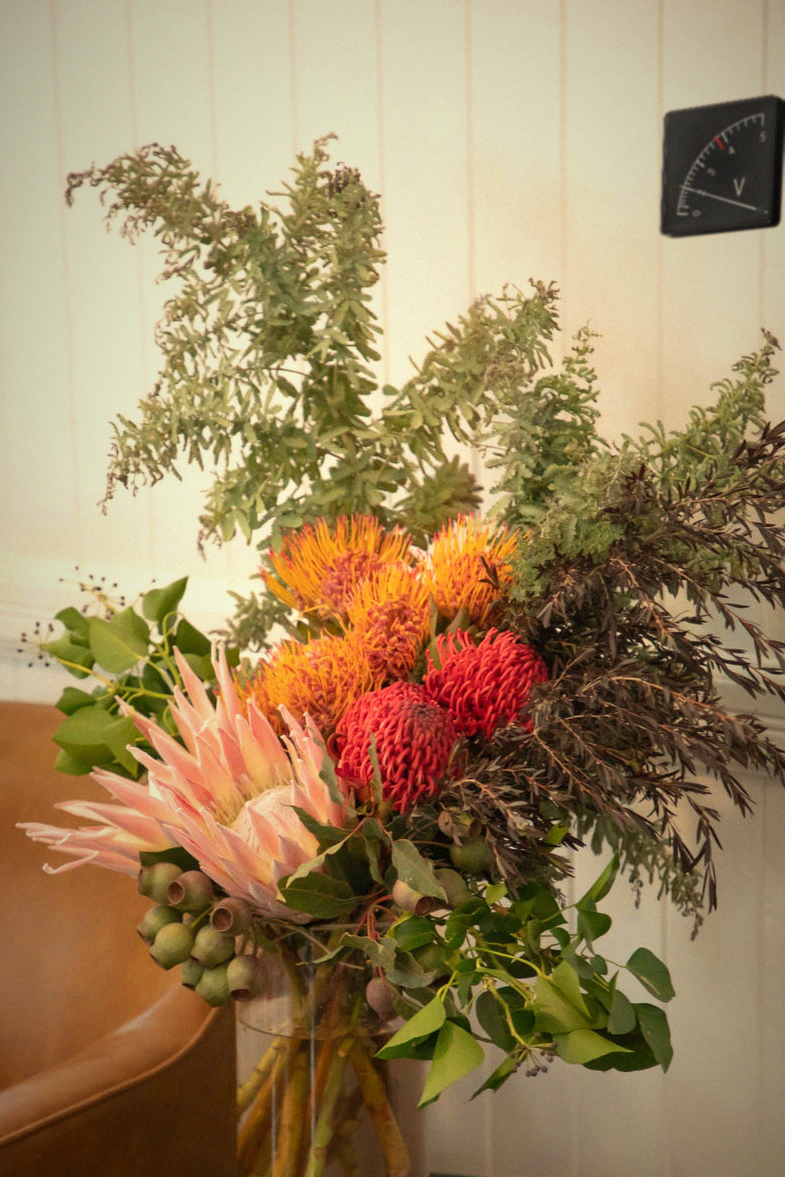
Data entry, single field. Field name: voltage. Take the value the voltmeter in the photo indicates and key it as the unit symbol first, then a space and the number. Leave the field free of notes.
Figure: V 2
